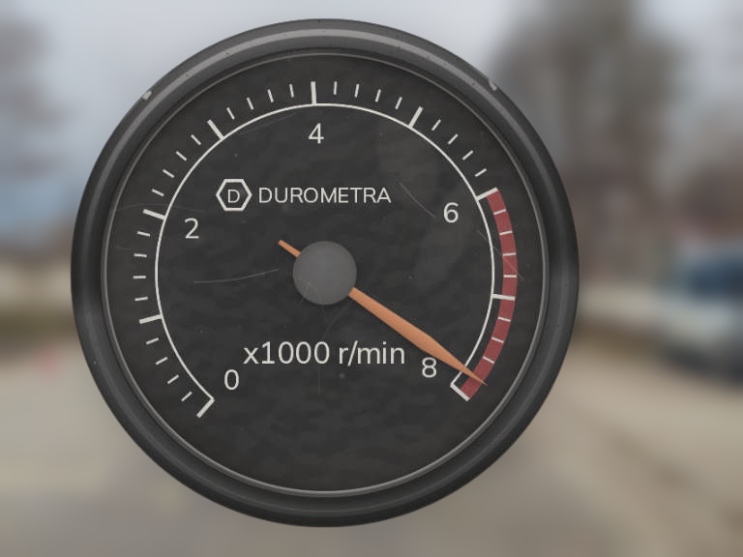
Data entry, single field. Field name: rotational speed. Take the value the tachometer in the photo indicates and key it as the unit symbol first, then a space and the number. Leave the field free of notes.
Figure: rpm 7800
